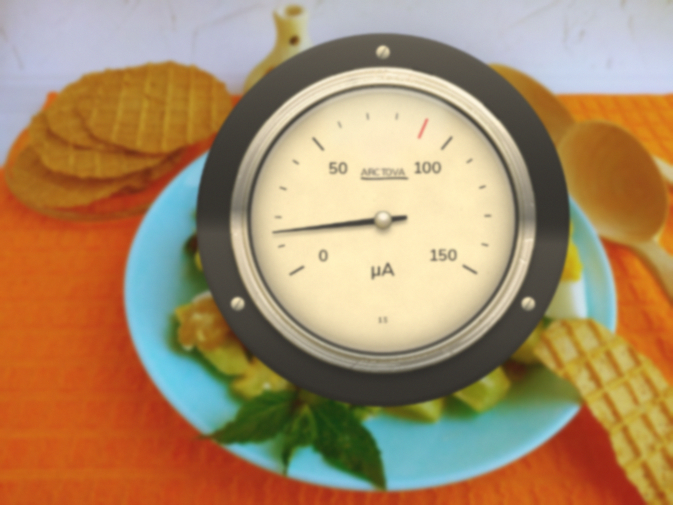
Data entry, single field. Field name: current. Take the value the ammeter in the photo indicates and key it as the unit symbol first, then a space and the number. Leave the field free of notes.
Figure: µA 15
